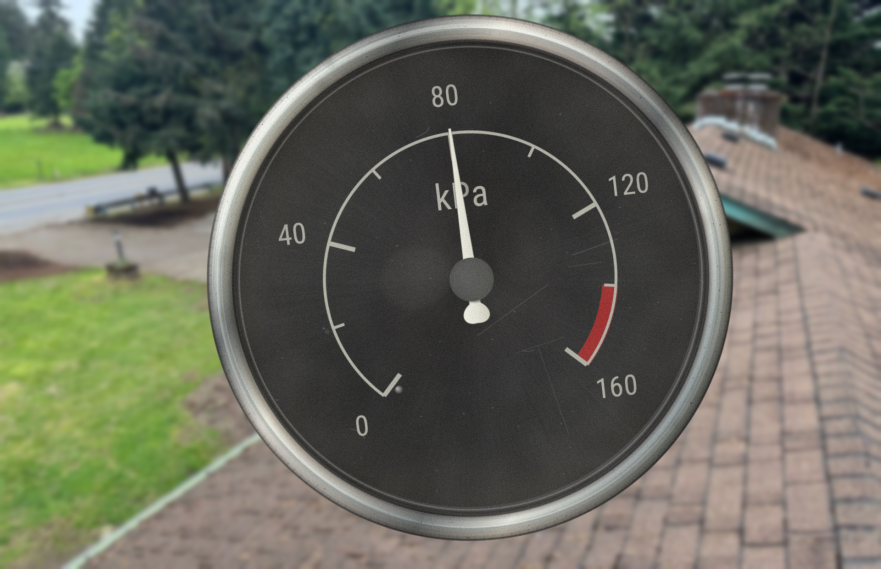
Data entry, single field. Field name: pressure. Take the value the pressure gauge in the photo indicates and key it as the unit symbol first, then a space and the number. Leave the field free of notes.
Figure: kPa 80
